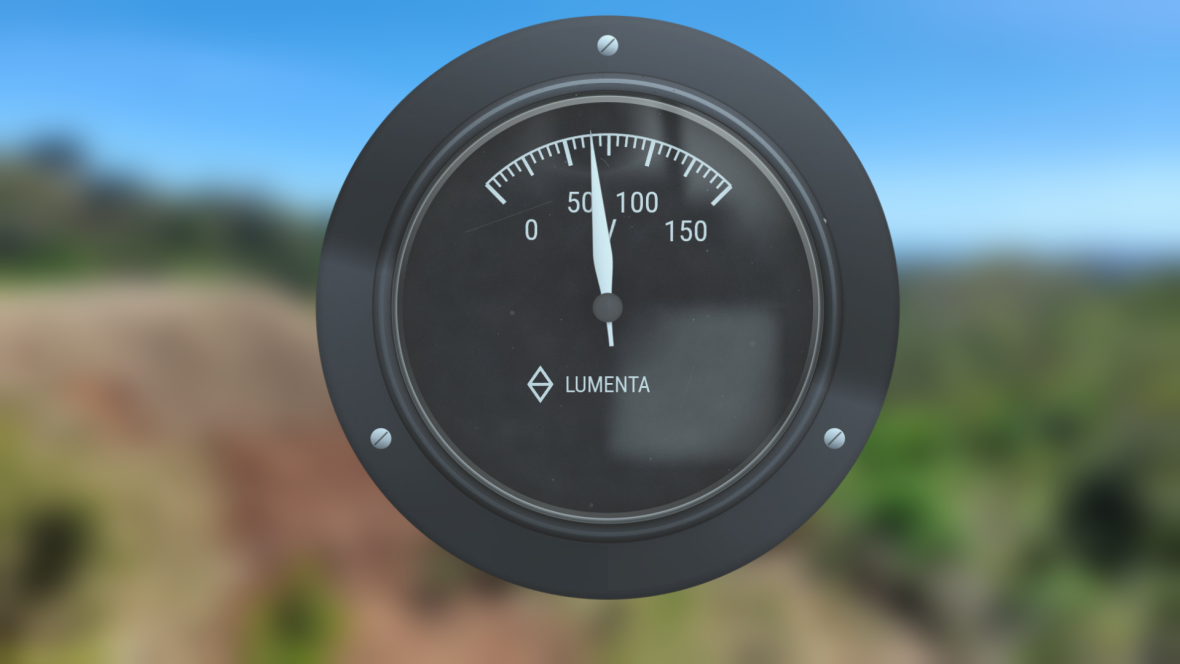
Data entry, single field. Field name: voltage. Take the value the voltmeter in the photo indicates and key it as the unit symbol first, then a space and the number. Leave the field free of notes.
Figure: V 65
